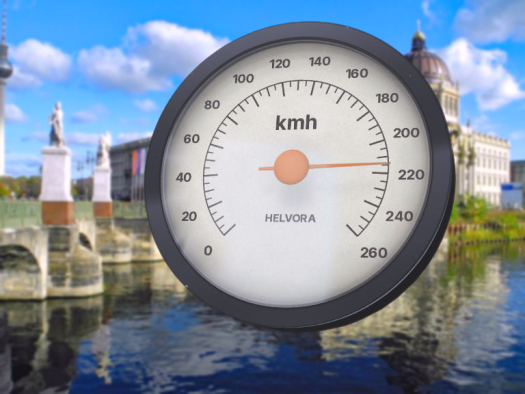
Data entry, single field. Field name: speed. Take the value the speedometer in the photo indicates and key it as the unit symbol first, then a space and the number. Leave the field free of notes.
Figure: km/h 215
